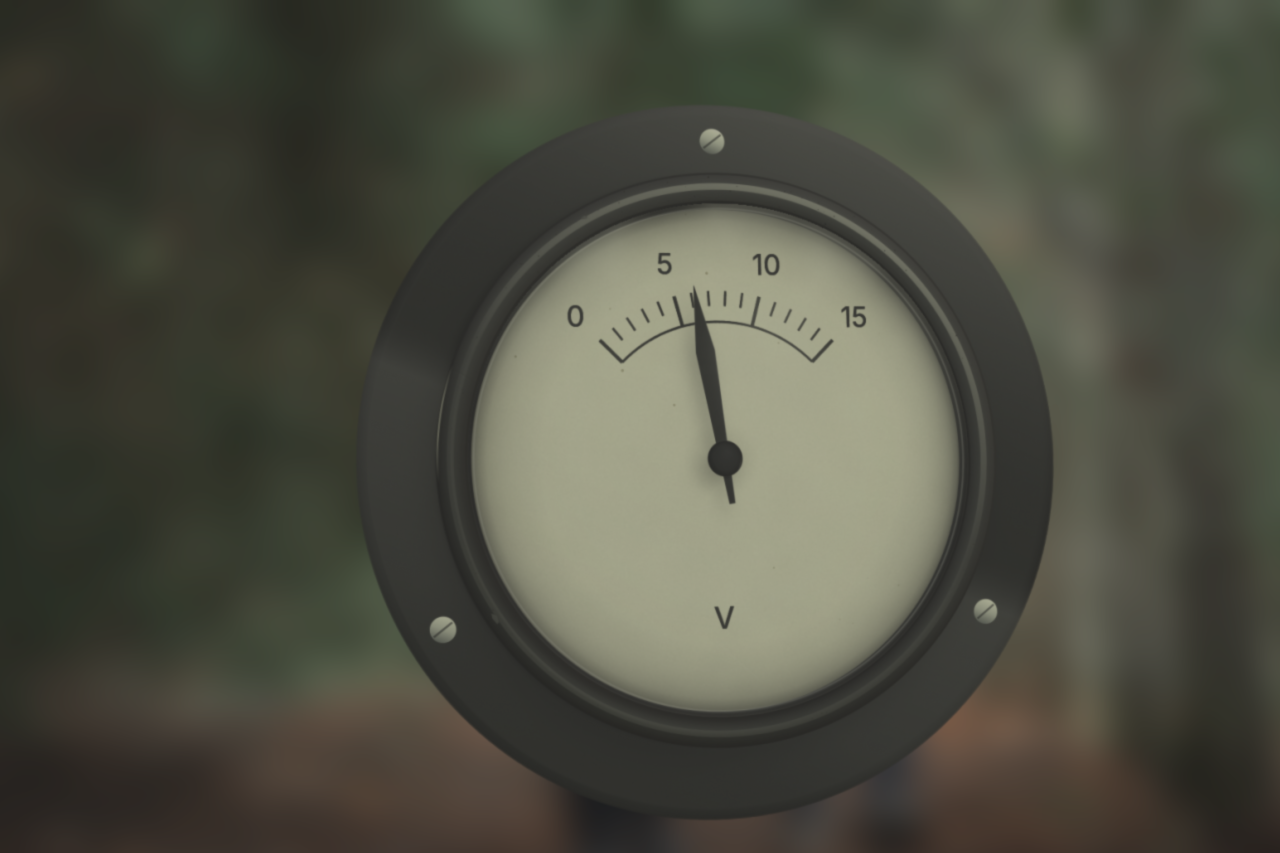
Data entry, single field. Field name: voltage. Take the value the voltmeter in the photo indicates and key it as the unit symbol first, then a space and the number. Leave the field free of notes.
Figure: V 6
